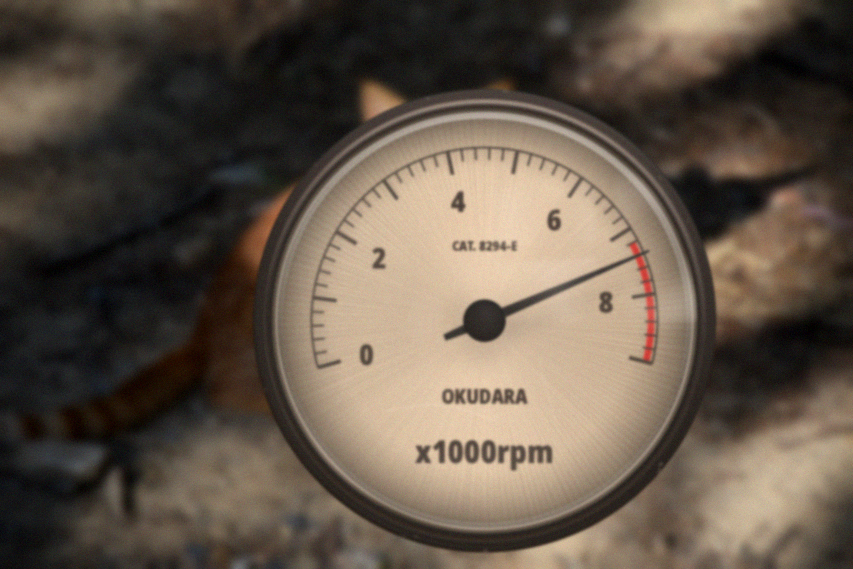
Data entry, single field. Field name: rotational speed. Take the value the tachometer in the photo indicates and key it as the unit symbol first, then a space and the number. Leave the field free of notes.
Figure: rpm 7400
